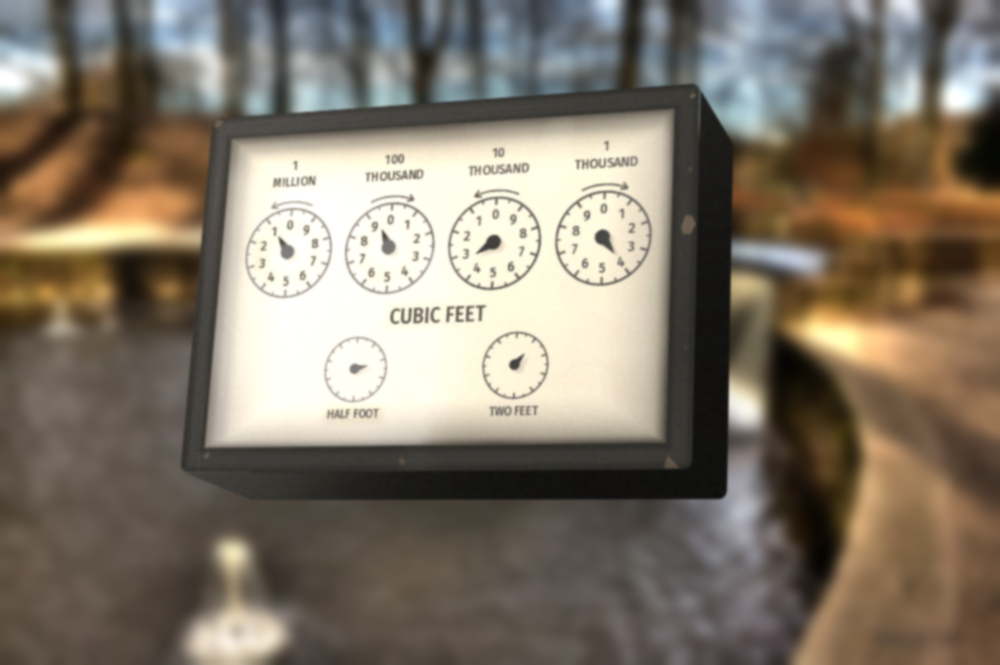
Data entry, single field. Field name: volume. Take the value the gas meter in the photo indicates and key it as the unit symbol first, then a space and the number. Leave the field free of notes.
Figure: ft³ 93400
